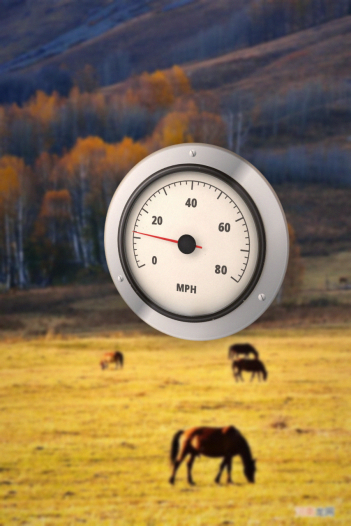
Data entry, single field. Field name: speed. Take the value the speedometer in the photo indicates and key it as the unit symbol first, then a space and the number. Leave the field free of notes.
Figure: mph 12
